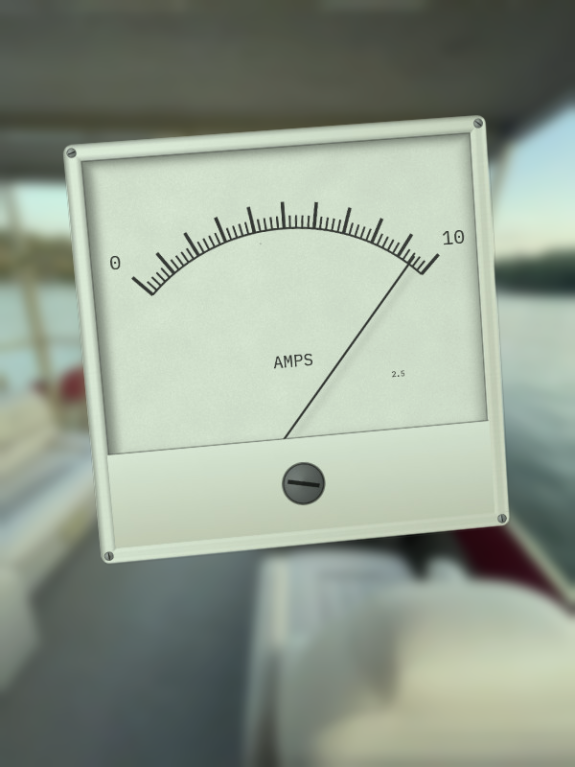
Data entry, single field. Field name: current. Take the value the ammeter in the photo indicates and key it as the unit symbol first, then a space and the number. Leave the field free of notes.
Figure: A 9.4
